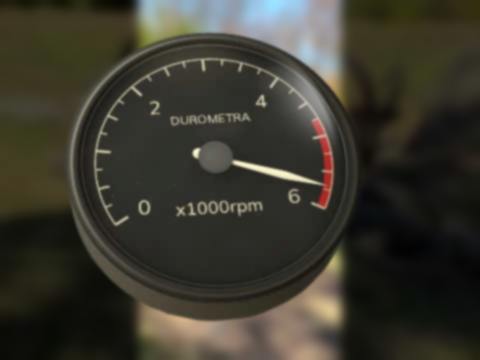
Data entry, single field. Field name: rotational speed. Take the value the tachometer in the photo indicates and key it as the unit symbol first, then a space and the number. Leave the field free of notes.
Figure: rpm 5750
